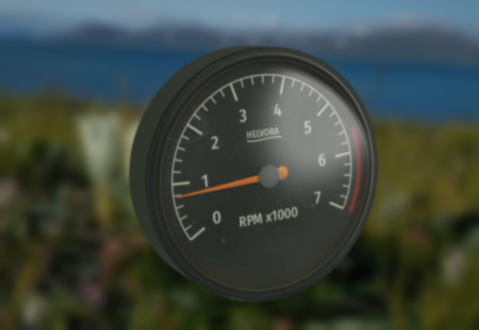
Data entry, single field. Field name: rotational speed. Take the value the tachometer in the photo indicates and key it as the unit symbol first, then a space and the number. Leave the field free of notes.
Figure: rpm 800
